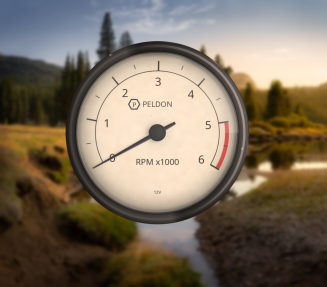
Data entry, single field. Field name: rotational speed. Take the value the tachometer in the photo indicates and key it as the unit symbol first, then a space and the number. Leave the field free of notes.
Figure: rpm 0
